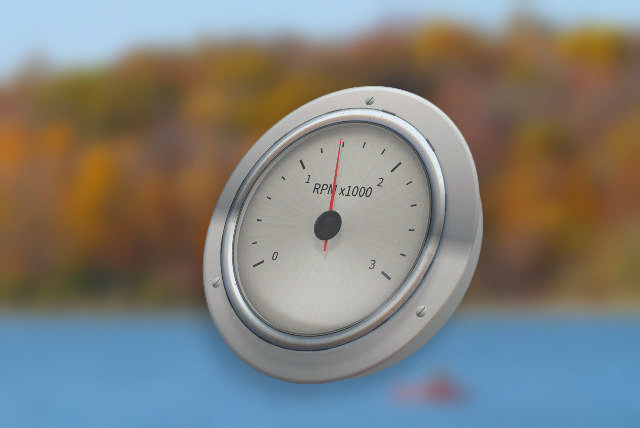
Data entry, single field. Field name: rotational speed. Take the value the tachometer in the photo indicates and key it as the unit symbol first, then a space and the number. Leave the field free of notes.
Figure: rpm 1400
